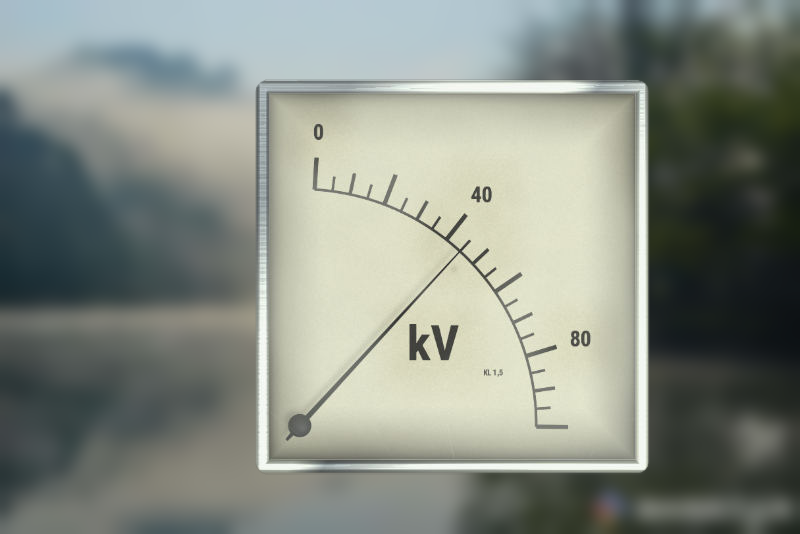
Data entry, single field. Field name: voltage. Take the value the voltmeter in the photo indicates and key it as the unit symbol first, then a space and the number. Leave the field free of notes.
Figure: kV 45
